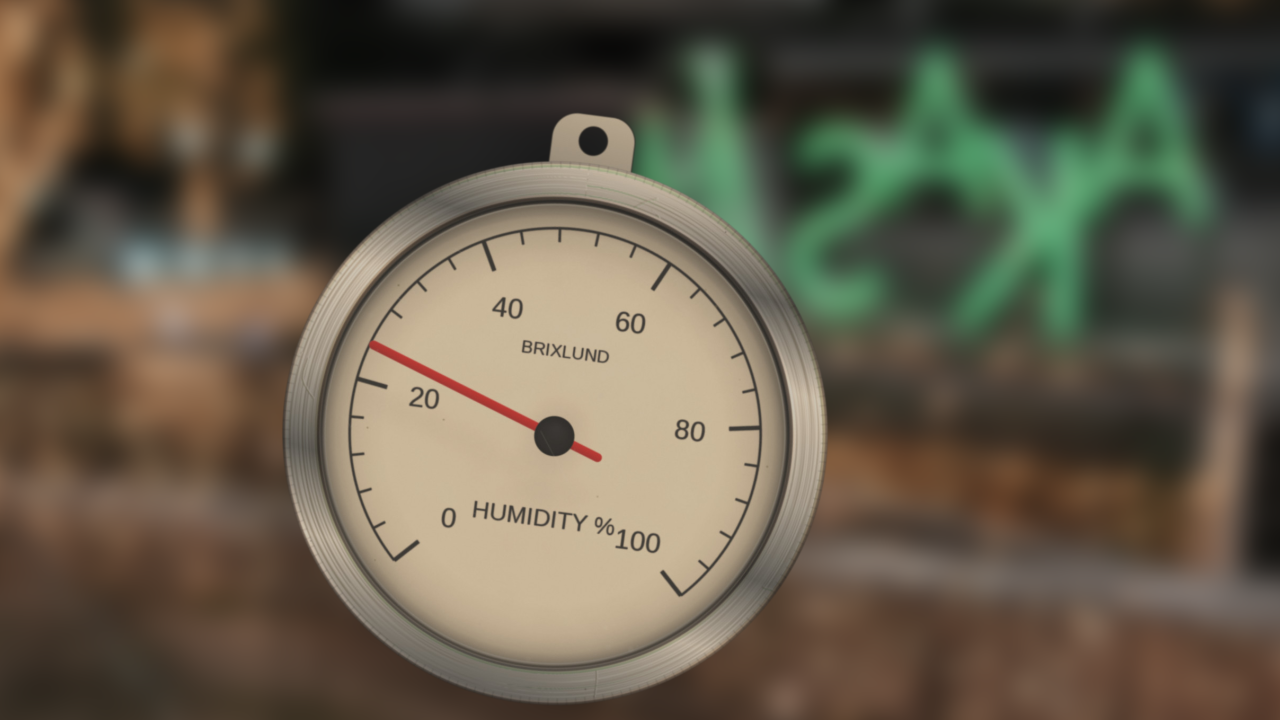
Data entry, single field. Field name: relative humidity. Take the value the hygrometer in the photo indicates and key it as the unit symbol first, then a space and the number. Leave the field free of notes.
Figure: % 24
